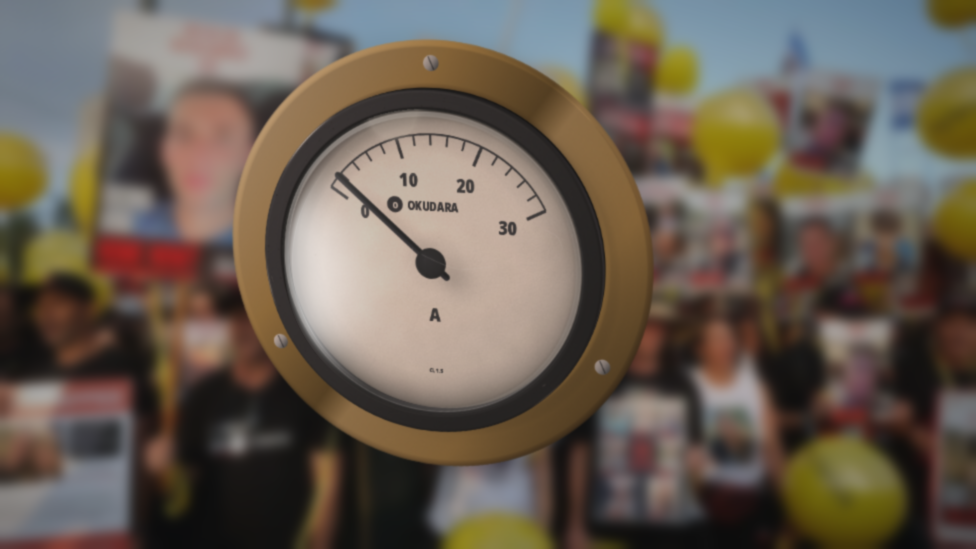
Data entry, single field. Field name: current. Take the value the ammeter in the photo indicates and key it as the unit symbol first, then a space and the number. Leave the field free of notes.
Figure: A 2
